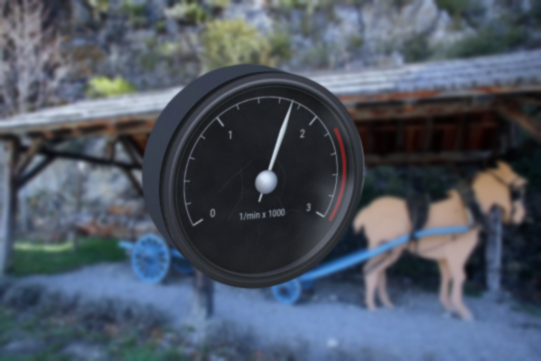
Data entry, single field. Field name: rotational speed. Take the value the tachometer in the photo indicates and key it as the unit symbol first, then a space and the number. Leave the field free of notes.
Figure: rpm 1700
